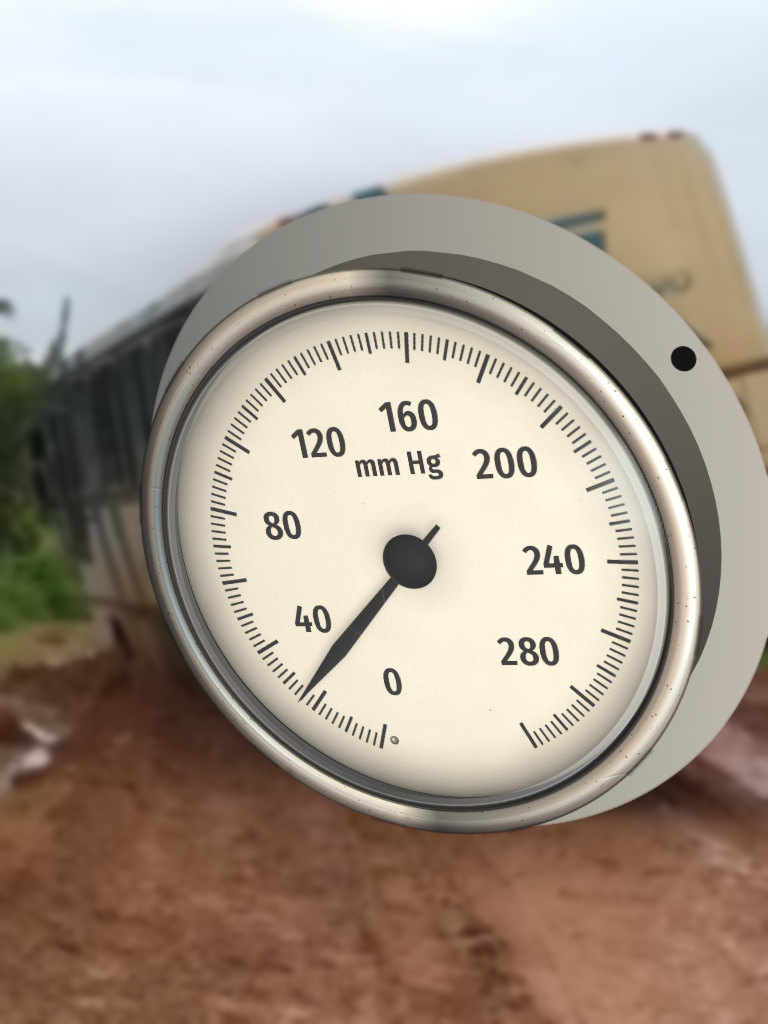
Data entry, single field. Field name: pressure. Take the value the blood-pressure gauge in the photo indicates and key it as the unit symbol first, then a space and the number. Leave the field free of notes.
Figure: mmHg 24
